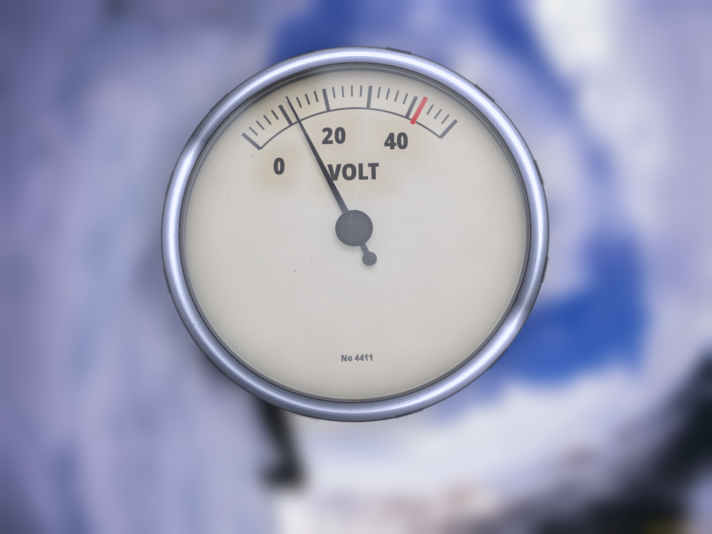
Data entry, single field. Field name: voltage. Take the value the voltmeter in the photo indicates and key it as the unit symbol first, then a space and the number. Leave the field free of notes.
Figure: V 12
